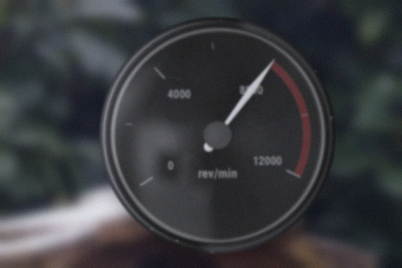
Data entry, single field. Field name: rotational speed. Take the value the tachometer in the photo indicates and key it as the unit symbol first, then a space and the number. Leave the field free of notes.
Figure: rpm 8000
